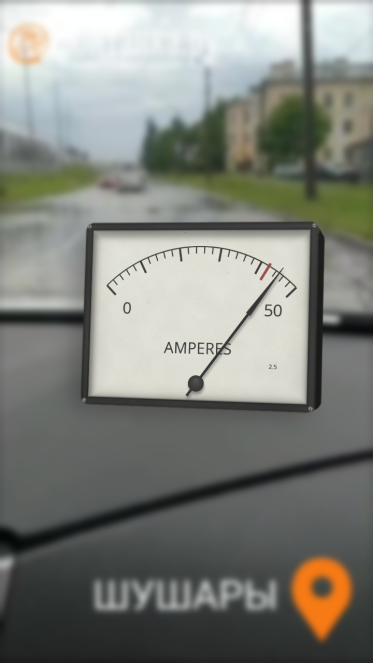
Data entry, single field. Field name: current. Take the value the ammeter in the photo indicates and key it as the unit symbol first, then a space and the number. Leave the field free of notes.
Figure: A 45
